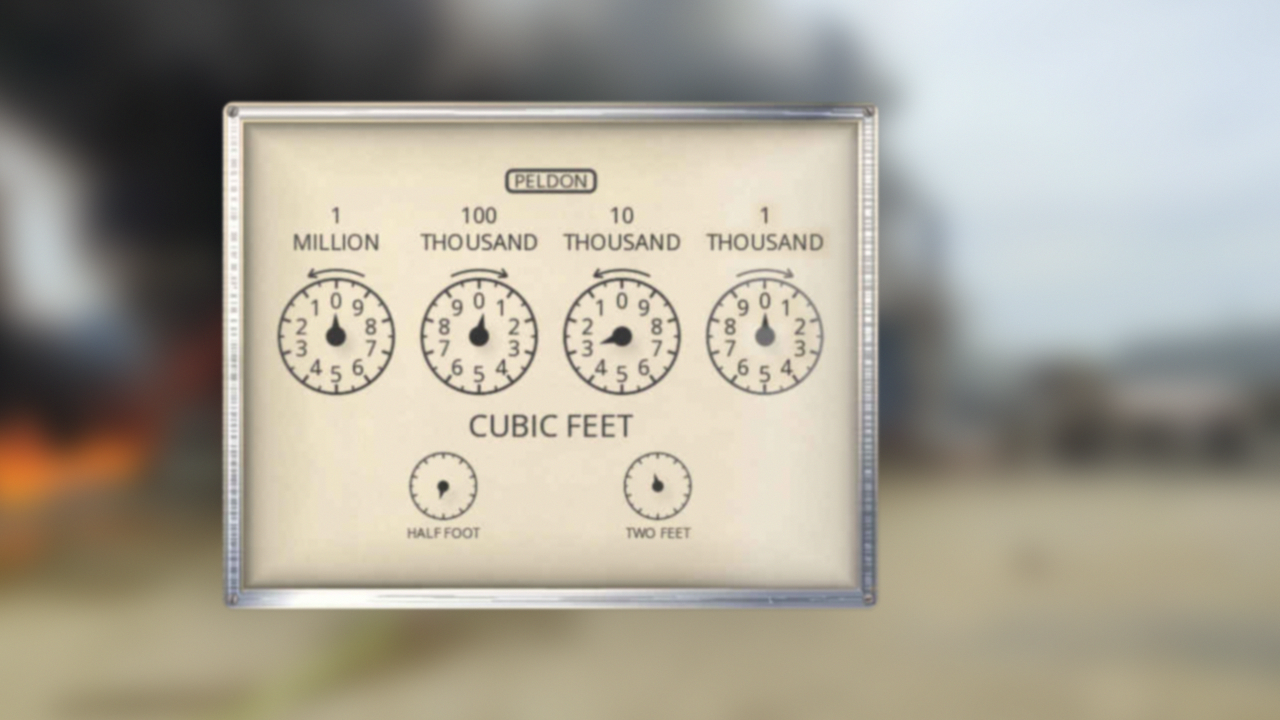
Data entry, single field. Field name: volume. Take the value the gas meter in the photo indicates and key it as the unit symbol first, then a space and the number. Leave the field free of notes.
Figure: ft³ 3000
